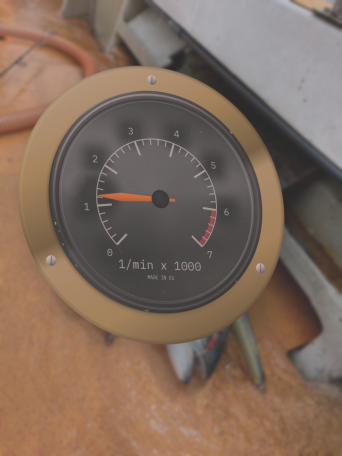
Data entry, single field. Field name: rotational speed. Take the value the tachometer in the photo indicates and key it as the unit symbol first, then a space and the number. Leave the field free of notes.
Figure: rpm 1200
